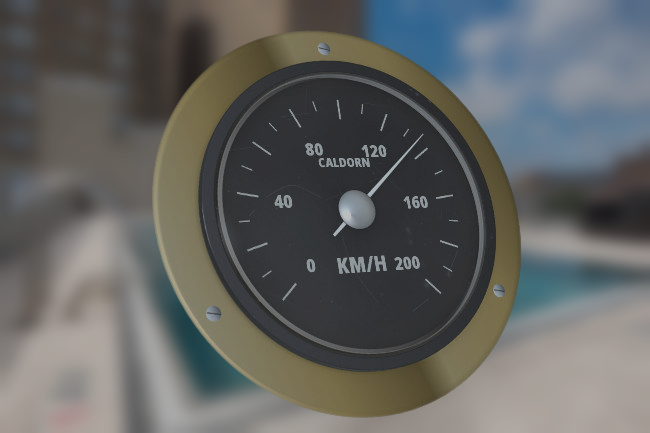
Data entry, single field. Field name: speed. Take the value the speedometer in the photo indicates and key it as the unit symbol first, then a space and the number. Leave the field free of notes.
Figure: km/h 135
